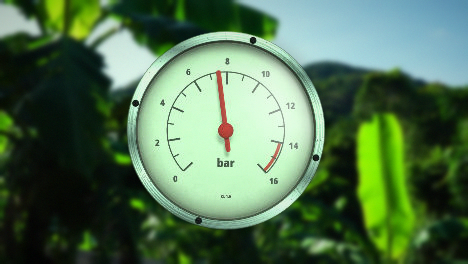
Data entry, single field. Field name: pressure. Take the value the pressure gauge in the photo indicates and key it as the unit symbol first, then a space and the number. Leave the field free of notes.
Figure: bar 7.5
